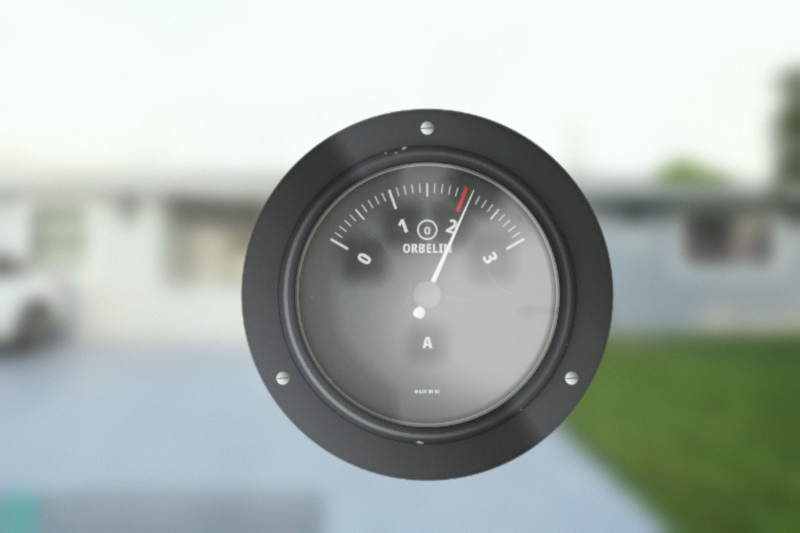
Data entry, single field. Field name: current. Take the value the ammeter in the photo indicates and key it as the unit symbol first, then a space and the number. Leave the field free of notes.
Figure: A 2.1
